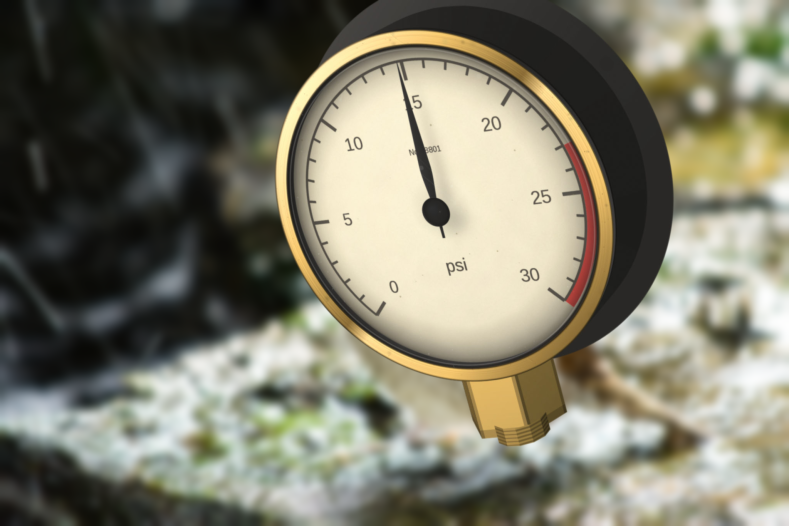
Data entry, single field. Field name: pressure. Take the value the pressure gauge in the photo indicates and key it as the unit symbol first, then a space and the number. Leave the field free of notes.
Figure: psi 15
